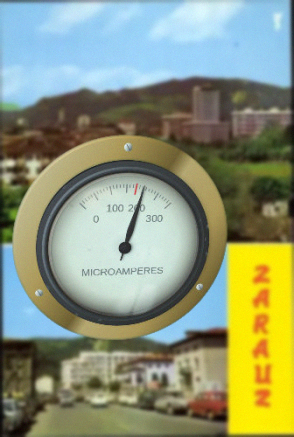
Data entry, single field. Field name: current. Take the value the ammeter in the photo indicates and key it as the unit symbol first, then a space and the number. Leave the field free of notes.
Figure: µA 200
